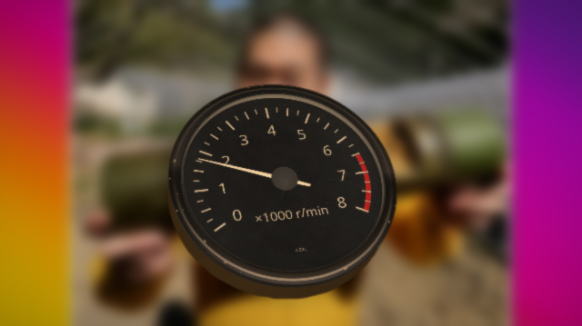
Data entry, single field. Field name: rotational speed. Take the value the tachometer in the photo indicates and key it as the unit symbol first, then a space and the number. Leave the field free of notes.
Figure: rpm 1750
